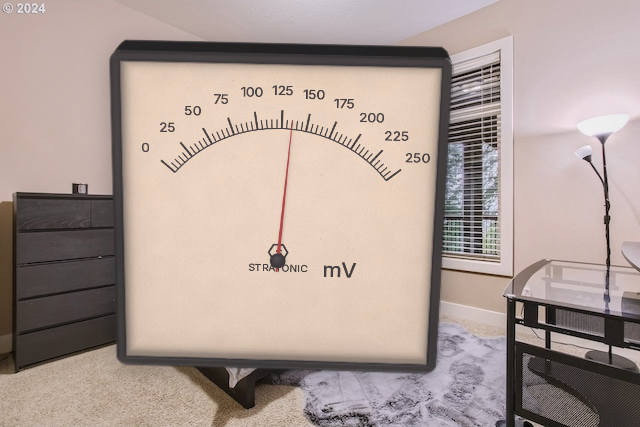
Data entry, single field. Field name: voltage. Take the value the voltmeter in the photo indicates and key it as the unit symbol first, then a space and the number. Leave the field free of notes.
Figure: mV 135
